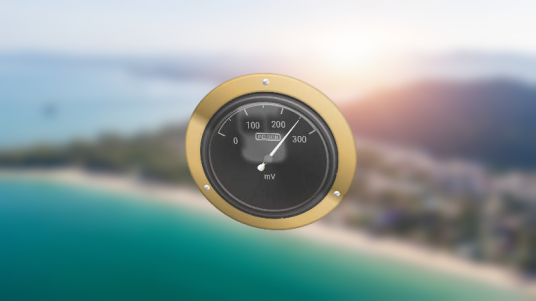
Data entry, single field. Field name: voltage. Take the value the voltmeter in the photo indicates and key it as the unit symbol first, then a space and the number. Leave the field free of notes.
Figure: mV 250
